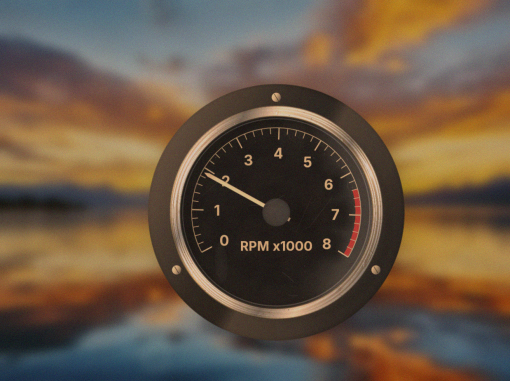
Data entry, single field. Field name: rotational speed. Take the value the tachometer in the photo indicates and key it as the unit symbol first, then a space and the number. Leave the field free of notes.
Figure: rpm 1900
